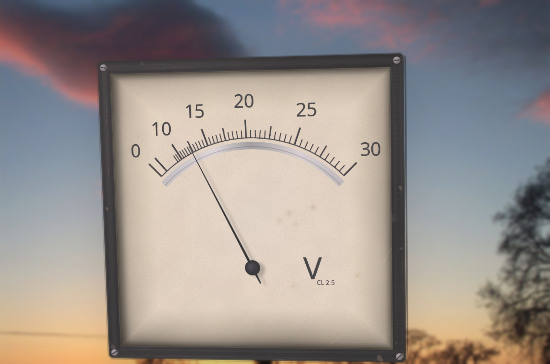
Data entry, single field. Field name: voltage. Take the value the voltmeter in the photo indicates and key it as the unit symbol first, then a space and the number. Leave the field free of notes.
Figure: V 12.5
